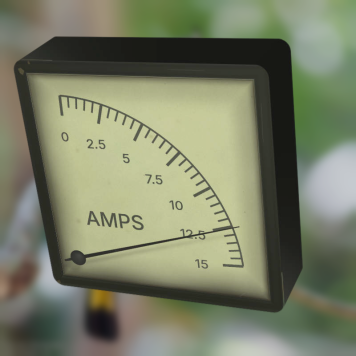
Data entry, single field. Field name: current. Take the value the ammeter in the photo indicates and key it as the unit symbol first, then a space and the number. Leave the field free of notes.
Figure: A 12.5
